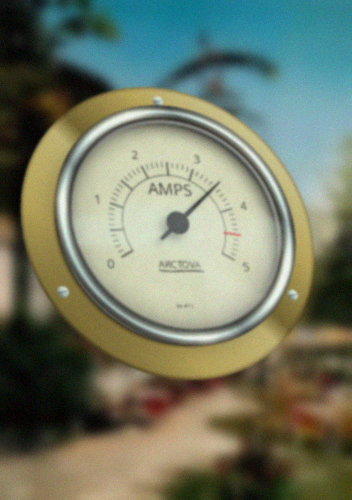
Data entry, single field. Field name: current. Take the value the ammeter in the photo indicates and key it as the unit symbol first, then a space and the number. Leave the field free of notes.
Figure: A 3.5
